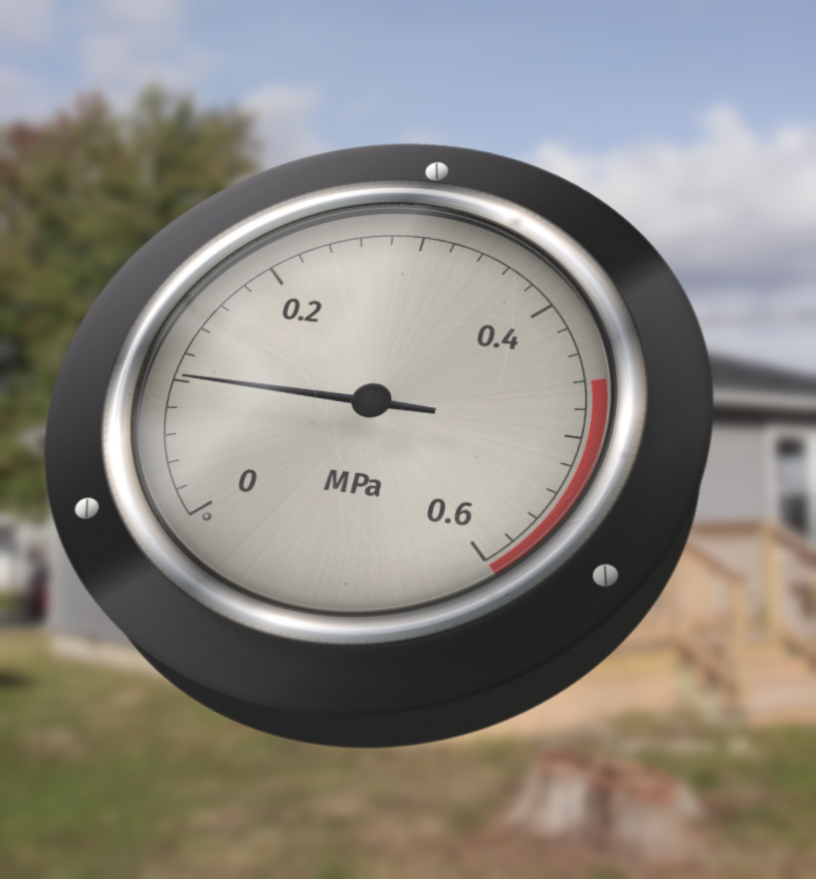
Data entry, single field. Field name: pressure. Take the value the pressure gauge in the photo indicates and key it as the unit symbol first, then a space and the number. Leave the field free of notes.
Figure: MPa 0.1
